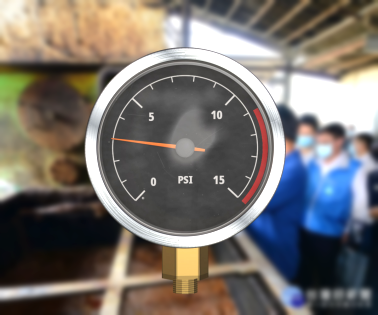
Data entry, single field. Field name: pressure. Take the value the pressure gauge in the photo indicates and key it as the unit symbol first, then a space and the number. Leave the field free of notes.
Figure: psi 3
